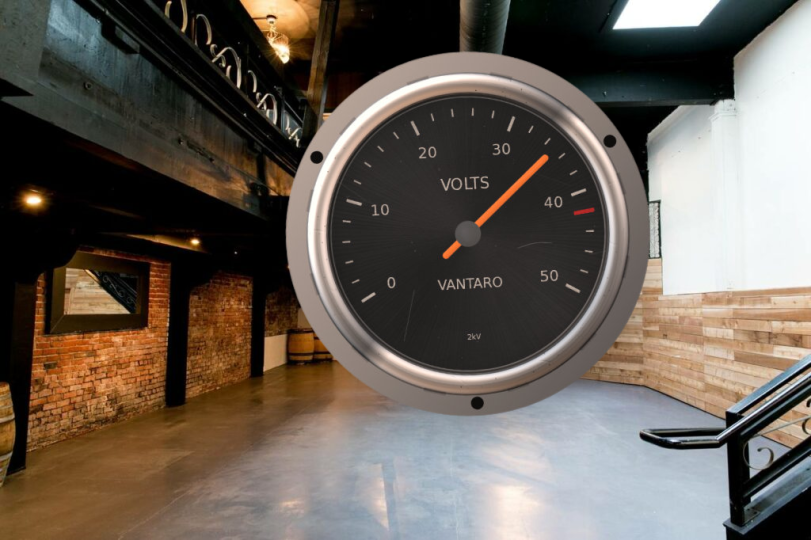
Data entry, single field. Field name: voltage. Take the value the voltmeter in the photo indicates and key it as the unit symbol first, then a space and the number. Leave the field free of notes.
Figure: V 35
